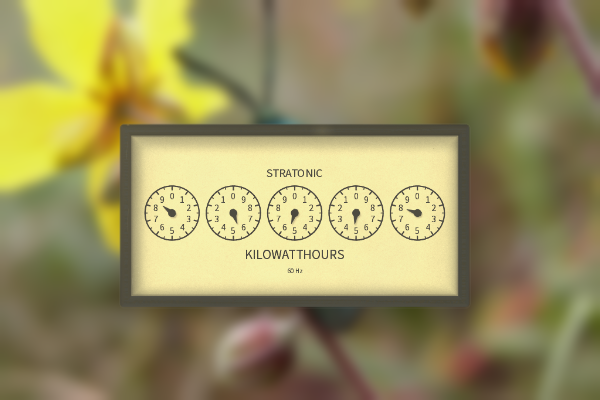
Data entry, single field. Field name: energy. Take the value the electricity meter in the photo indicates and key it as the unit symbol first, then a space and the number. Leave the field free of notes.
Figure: kWh 85548
